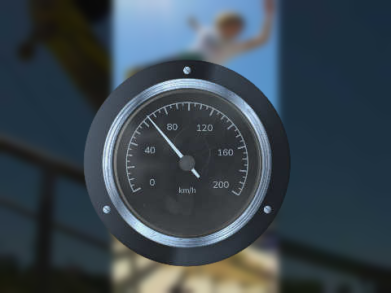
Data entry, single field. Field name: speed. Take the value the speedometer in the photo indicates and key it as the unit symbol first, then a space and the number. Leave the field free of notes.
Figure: km/h 65
